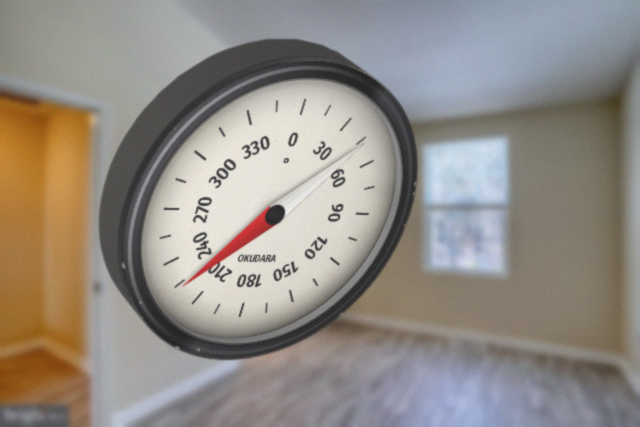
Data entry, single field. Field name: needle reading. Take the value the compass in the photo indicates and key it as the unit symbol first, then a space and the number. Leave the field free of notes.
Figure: ° 225
